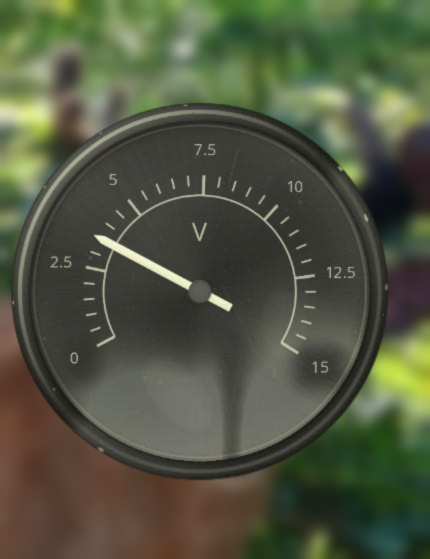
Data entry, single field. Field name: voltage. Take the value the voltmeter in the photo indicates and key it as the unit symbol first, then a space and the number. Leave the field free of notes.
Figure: V 3.5
